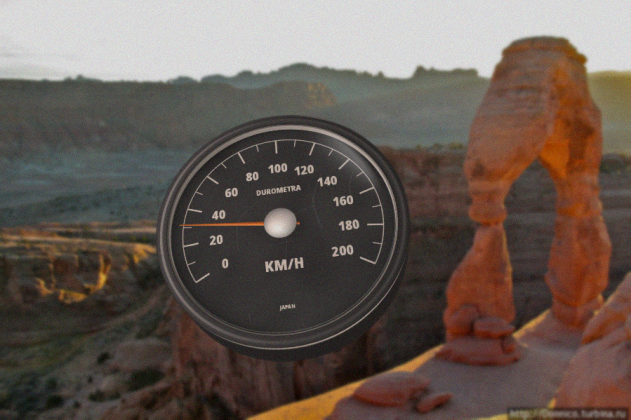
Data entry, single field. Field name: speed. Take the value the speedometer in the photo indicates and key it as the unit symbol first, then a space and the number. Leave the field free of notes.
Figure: km/h 30
